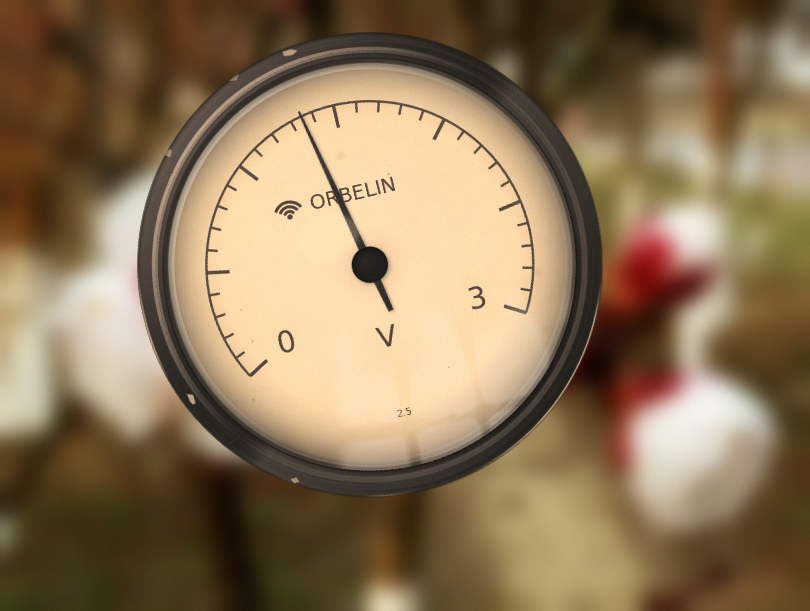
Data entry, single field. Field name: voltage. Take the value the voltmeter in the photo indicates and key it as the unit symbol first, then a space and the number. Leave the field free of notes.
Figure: V 1.35
